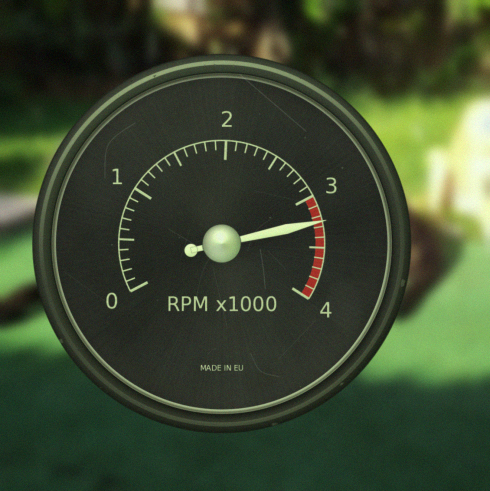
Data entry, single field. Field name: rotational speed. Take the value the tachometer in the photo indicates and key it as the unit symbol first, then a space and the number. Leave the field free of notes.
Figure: rpm 3250
